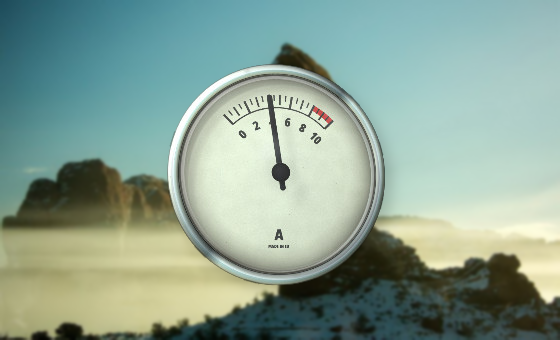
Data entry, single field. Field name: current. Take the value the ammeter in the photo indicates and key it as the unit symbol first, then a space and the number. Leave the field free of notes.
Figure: A 4
